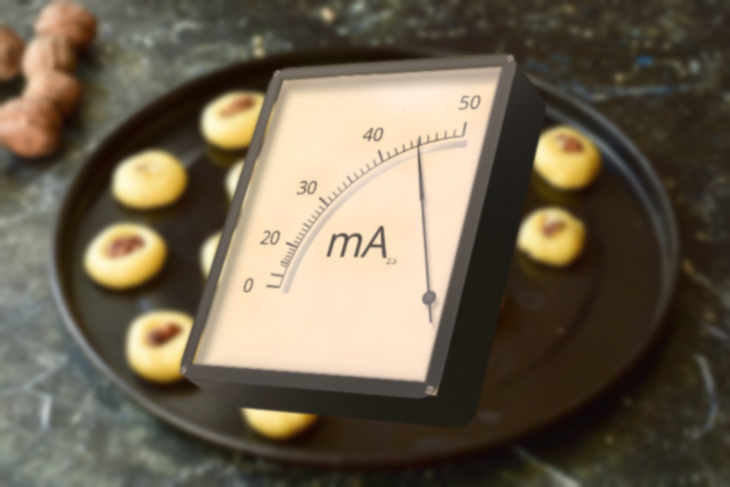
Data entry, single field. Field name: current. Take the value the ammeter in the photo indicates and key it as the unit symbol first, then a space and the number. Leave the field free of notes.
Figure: mA 45
